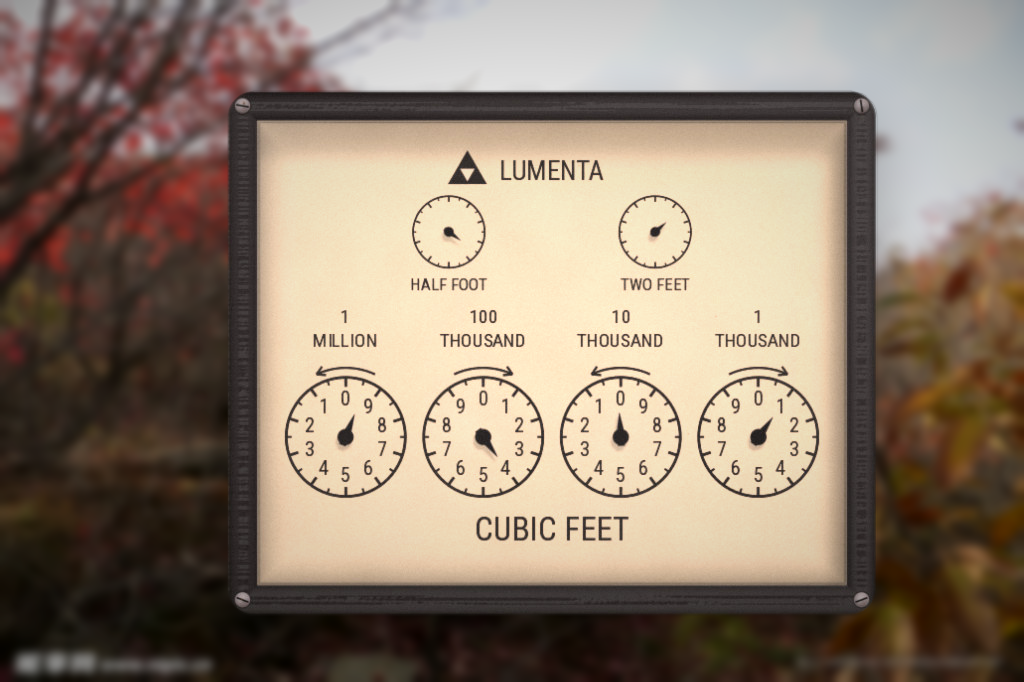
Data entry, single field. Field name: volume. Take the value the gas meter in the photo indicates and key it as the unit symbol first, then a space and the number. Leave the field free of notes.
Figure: ft³ 940100
